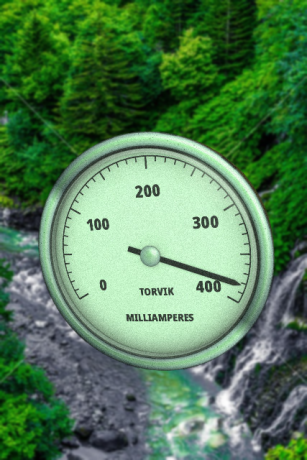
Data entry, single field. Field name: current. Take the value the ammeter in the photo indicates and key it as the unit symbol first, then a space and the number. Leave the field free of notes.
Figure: mA 380
